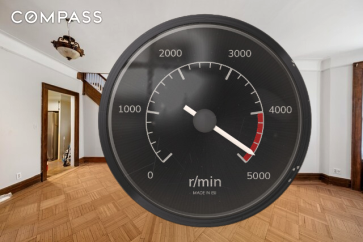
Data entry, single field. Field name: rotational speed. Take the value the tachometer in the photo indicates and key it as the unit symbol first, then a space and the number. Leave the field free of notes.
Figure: rpm 4800
